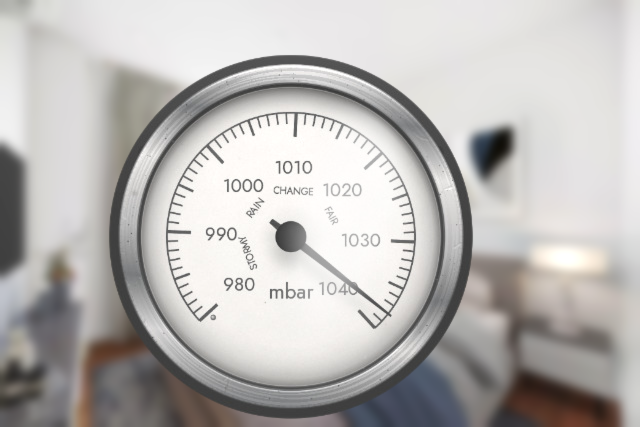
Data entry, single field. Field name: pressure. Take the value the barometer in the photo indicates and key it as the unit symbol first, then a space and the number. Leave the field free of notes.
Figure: mbar 1038
